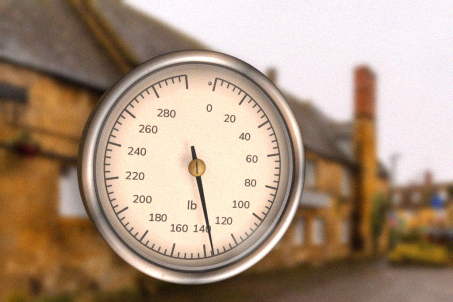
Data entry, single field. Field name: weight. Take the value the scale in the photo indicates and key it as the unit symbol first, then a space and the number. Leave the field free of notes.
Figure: lb 136
